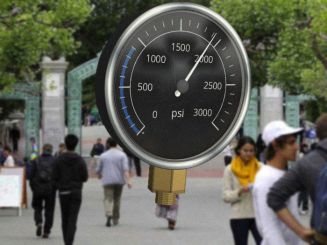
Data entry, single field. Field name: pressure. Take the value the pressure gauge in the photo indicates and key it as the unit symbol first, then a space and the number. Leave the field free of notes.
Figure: psi 1900
